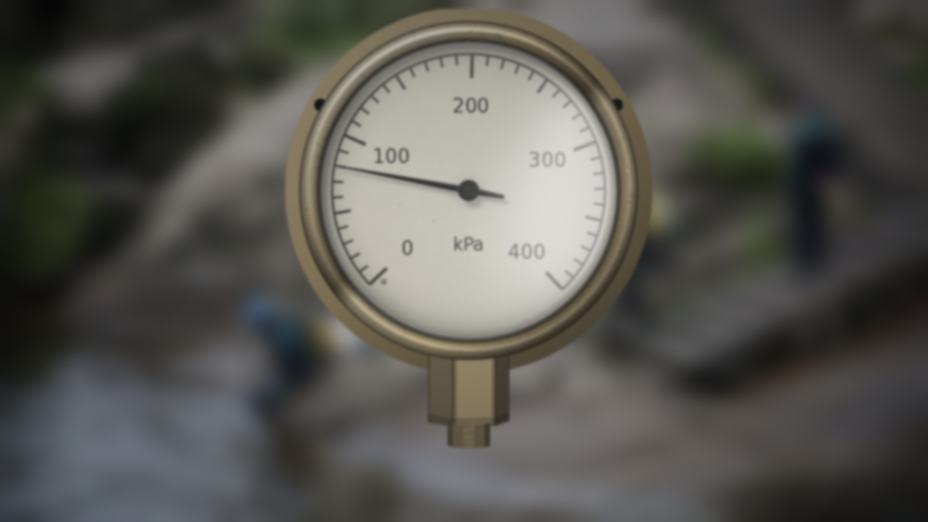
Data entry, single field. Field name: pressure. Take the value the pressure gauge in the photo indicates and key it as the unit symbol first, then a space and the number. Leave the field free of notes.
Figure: kPa 80
